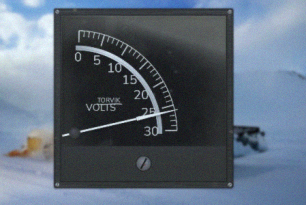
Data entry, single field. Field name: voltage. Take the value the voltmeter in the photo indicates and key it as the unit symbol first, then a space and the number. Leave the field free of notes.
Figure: V 26
